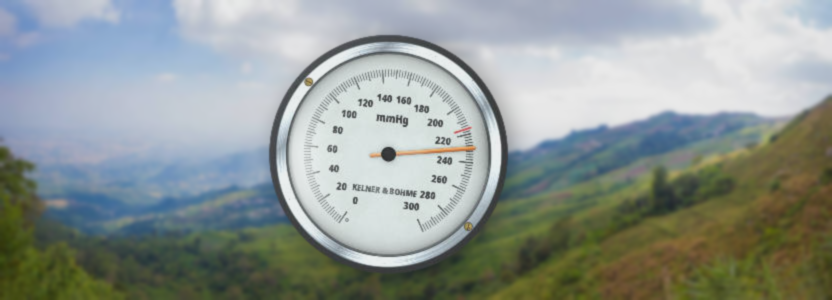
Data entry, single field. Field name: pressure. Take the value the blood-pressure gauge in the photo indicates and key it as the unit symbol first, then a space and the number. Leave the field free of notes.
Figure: mmHg 230
